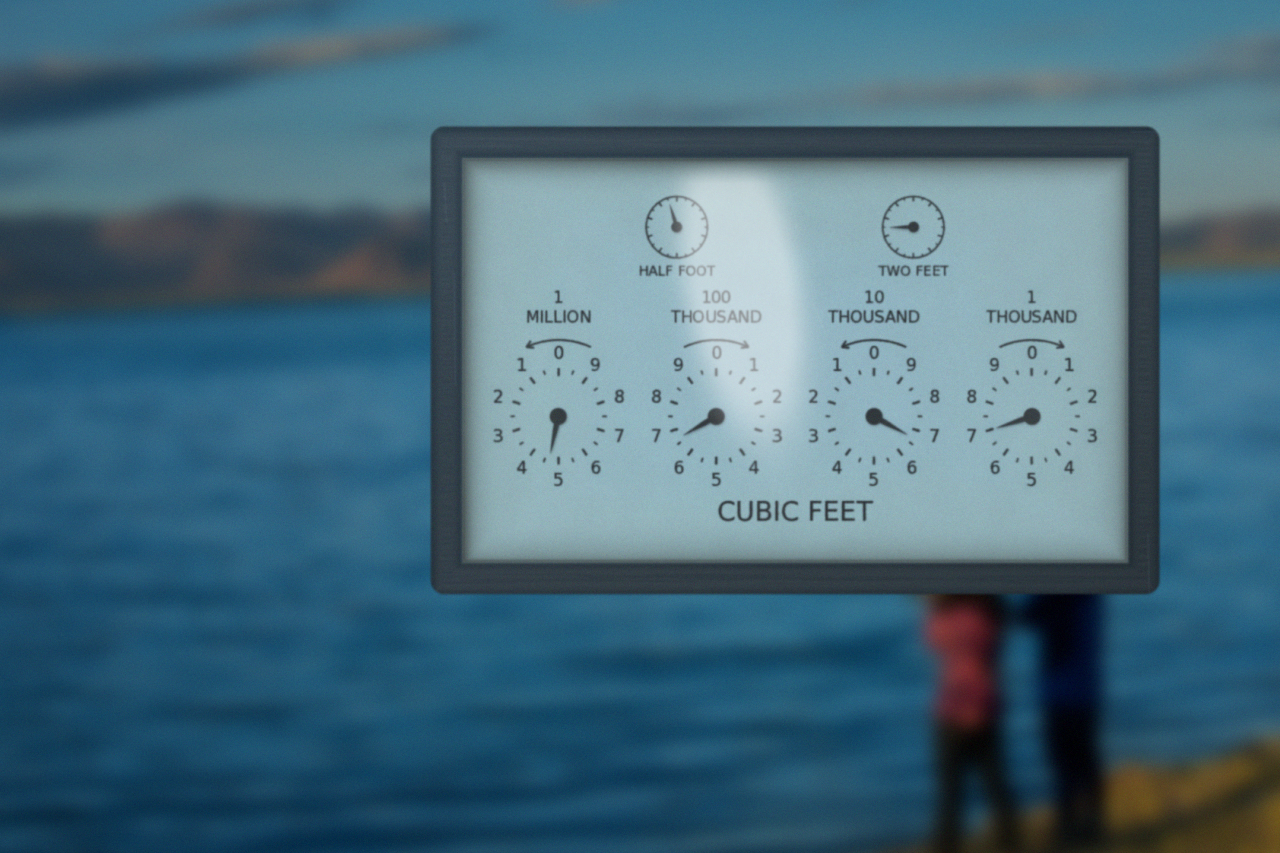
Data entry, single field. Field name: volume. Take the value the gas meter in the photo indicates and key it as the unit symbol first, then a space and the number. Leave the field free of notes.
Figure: ft³ 466700
